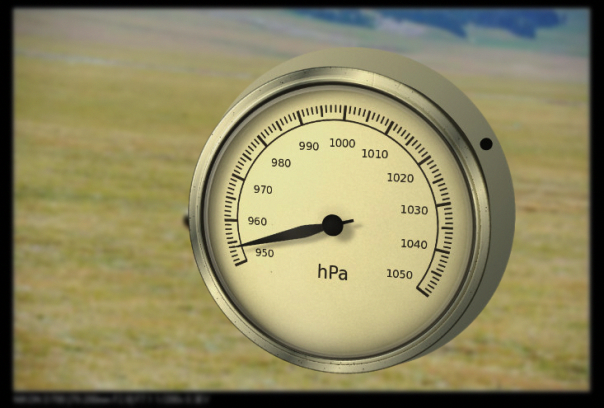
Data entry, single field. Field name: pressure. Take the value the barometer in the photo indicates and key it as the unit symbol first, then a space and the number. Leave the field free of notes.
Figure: hPa 954
